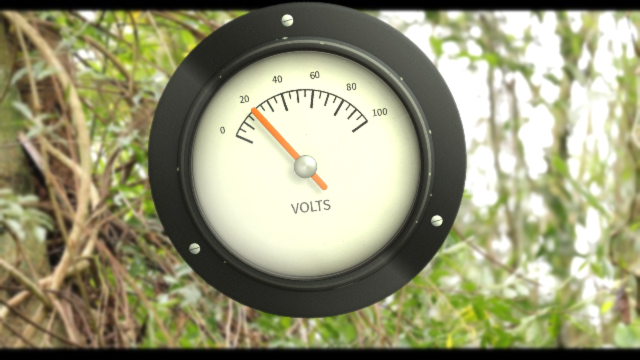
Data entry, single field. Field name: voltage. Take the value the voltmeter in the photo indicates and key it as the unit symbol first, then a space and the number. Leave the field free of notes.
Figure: V 20
